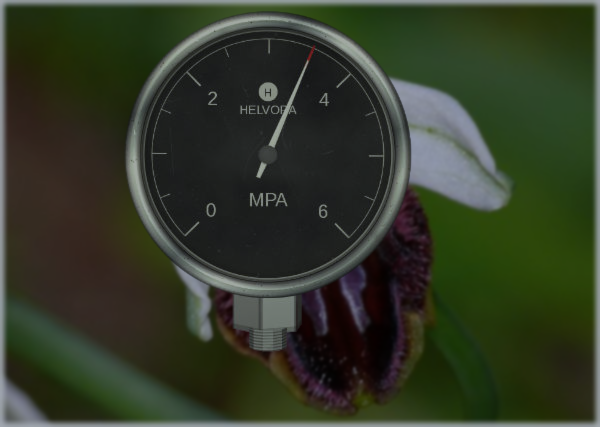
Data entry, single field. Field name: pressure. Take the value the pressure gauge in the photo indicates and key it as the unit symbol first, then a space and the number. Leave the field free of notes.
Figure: MPa 3.5
